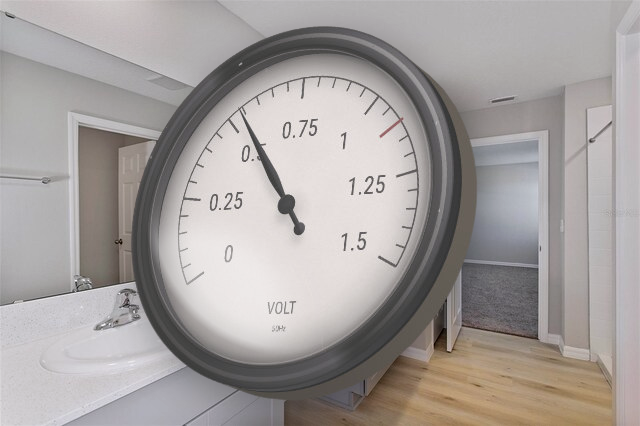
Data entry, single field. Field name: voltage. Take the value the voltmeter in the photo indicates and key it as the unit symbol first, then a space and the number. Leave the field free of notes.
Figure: V 0.55
